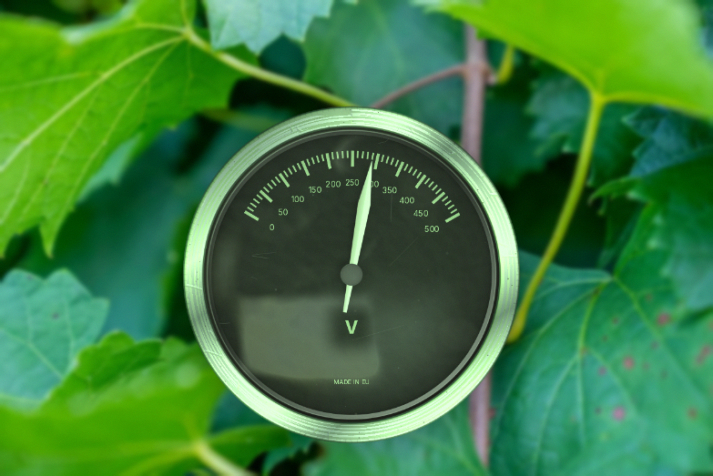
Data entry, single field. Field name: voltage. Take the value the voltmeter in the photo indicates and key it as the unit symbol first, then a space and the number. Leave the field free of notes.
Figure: V 290
